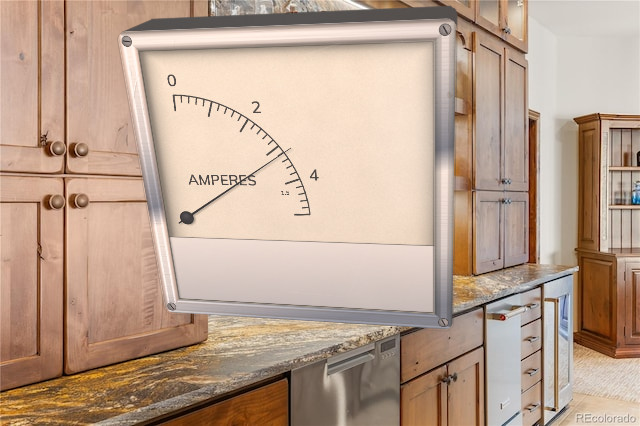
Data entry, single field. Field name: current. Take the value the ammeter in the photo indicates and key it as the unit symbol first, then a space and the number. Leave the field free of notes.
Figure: A 3.2
